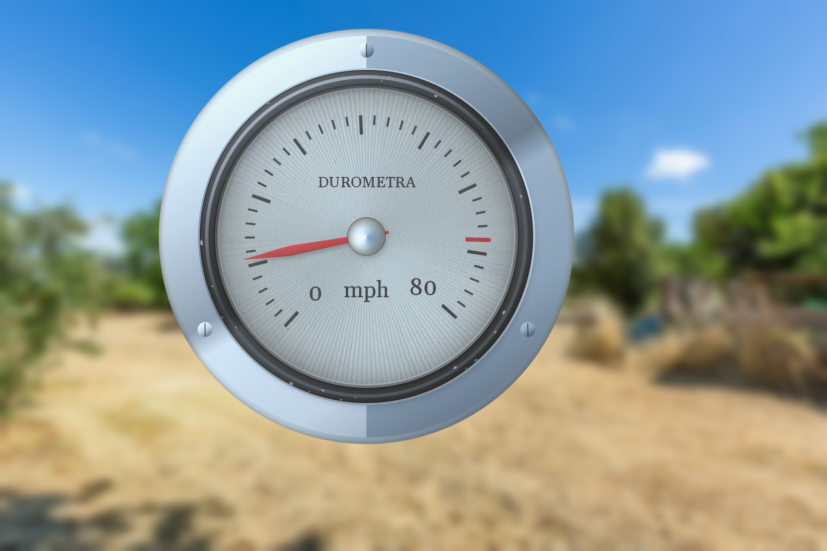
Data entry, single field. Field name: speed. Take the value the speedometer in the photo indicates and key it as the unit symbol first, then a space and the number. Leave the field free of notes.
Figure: mph 11
